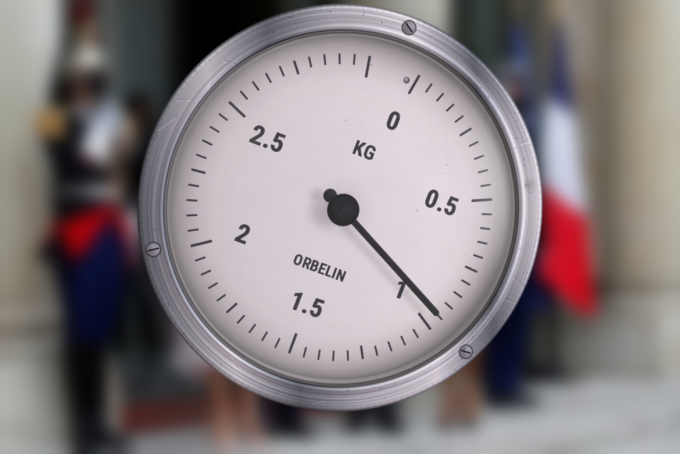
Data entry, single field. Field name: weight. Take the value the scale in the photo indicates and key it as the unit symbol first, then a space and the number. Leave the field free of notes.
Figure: kg 0.95
